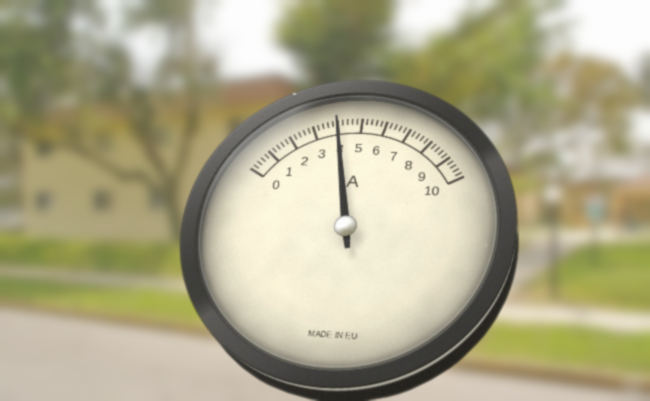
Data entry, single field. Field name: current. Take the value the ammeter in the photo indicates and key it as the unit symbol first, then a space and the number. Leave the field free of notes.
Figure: A 4
